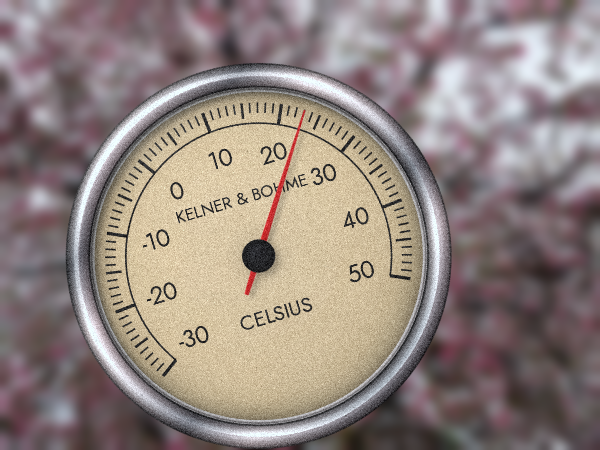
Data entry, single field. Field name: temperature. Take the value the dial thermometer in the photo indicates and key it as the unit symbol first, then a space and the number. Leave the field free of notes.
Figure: °C 23
